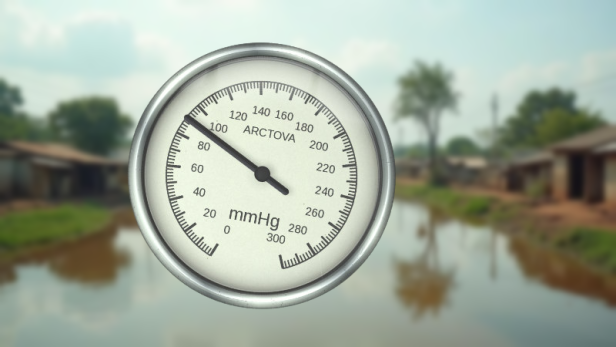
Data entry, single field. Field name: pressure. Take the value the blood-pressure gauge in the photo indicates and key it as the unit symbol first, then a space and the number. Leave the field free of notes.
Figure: mmHg 90
